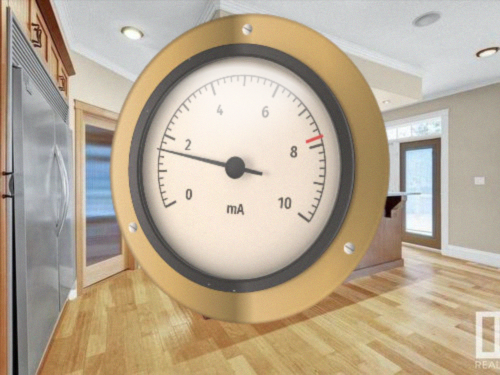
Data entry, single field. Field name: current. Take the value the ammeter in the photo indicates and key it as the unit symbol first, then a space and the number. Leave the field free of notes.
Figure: mA 1.6
